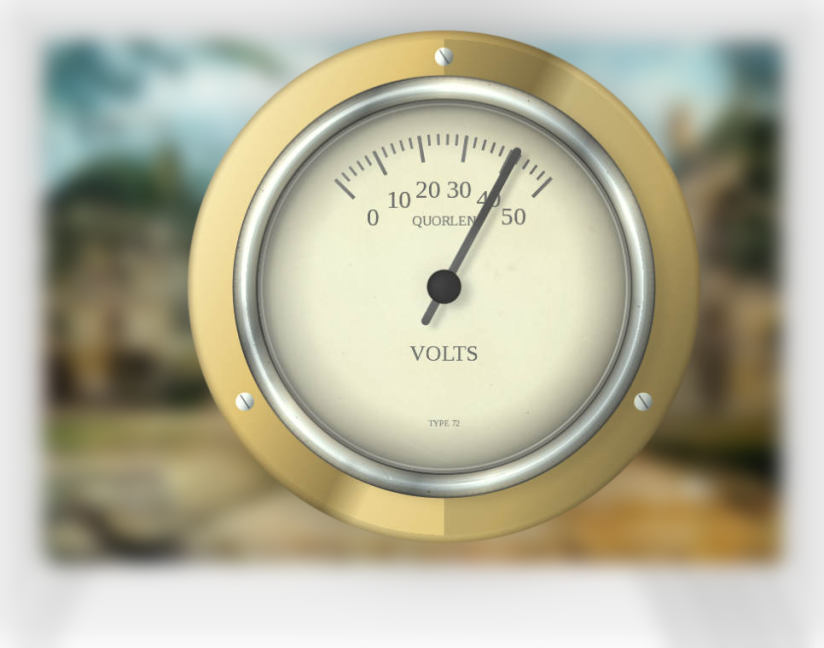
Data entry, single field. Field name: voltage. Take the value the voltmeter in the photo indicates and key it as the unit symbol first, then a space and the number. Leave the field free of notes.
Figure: V 41
